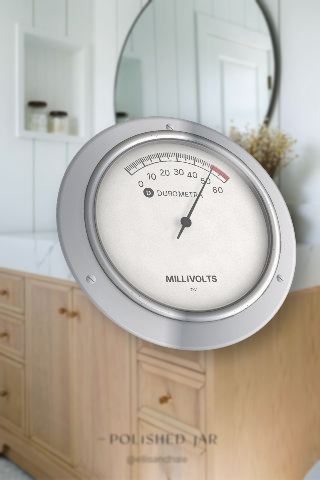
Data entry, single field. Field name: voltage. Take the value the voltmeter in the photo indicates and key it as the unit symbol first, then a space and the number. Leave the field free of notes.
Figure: mV 50
